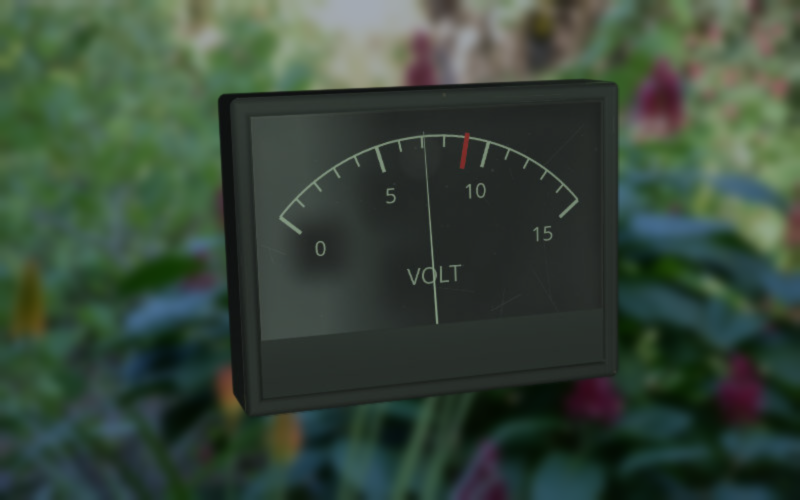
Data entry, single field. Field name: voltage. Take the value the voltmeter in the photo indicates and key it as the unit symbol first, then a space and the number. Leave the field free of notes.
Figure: V 7
